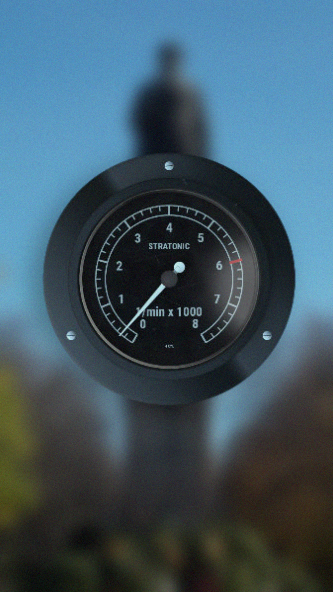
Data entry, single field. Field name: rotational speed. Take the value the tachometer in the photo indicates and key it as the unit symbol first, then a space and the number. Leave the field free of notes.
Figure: rpm 300
